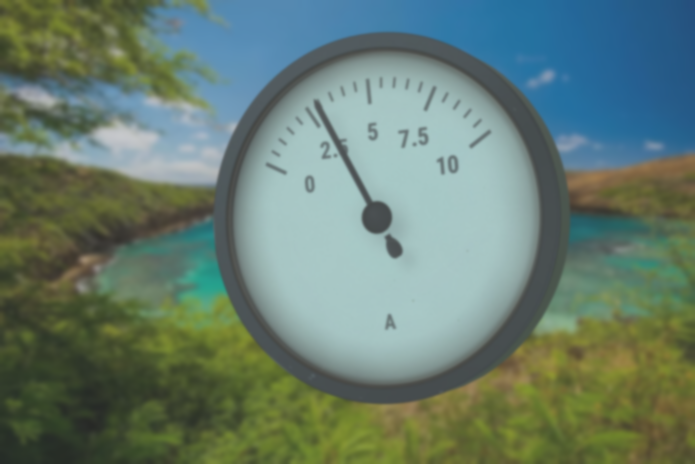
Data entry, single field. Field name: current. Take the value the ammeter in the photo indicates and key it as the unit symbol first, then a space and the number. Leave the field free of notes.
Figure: A 3
